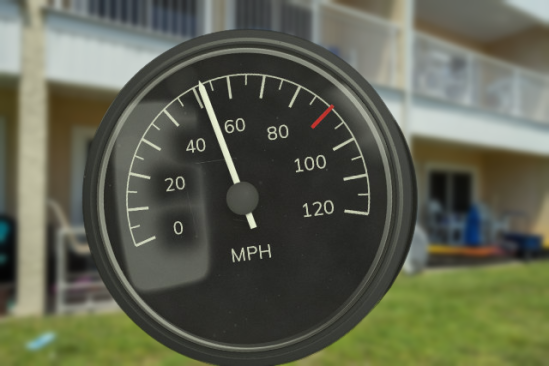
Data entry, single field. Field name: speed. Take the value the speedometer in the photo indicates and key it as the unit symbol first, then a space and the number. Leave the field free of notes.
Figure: mph 52.5
